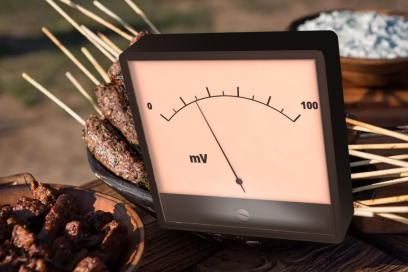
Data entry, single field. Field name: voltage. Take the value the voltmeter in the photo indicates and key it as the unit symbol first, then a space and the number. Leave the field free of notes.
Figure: mV 30
